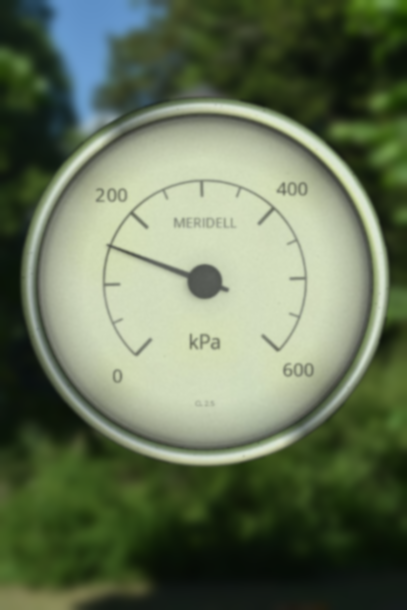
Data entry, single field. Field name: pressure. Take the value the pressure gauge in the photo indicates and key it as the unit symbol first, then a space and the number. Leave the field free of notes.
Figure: kPa 150
